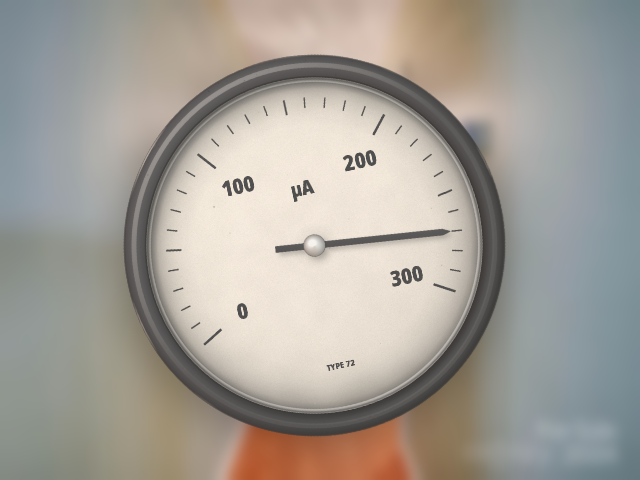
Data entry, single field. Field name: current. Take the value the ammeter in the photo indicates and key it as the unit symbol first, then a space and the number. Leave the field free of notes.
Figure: µA 270
